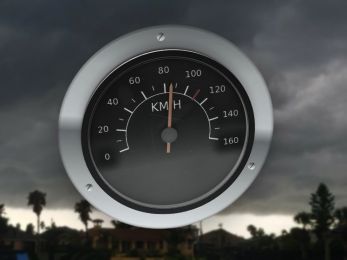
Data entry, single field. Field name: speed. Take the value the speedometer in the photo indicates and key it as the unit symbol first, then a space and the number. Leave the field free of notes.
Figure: km/h 85
